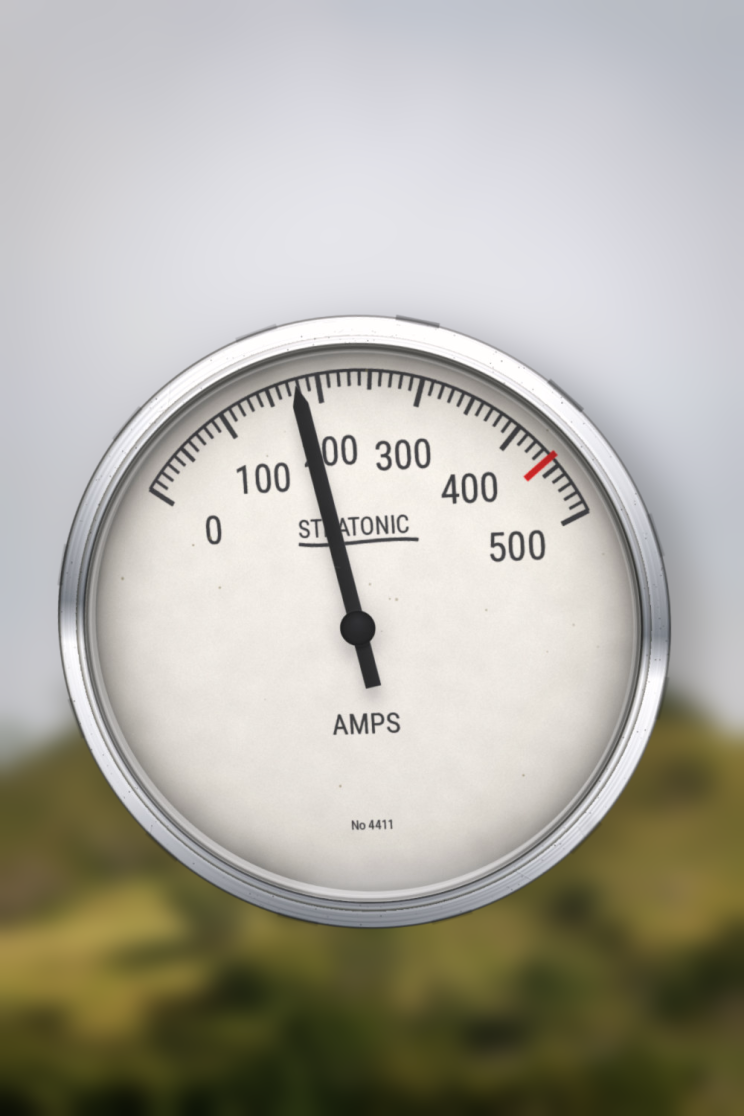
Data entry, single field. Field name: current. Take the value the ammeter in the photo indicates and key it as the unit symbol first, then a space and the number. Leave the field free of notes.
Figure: A 180
